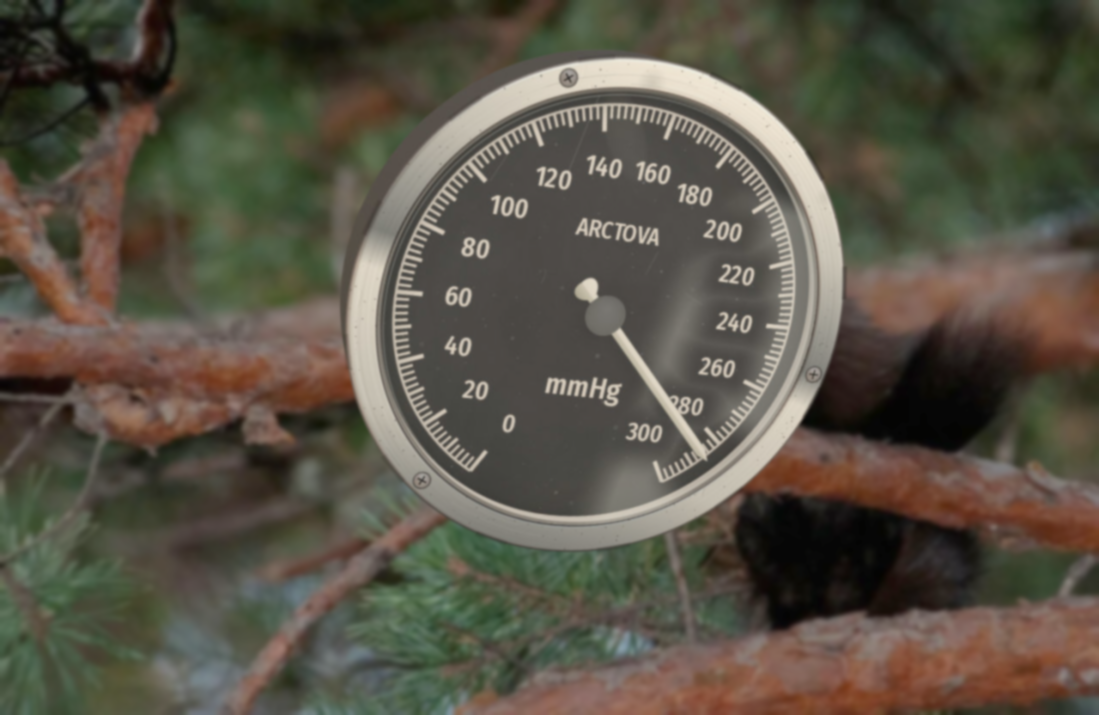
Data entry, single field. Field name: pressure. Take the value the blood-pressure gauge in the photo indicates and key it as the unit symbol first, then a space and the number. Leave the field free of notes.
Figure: mmHg 286
